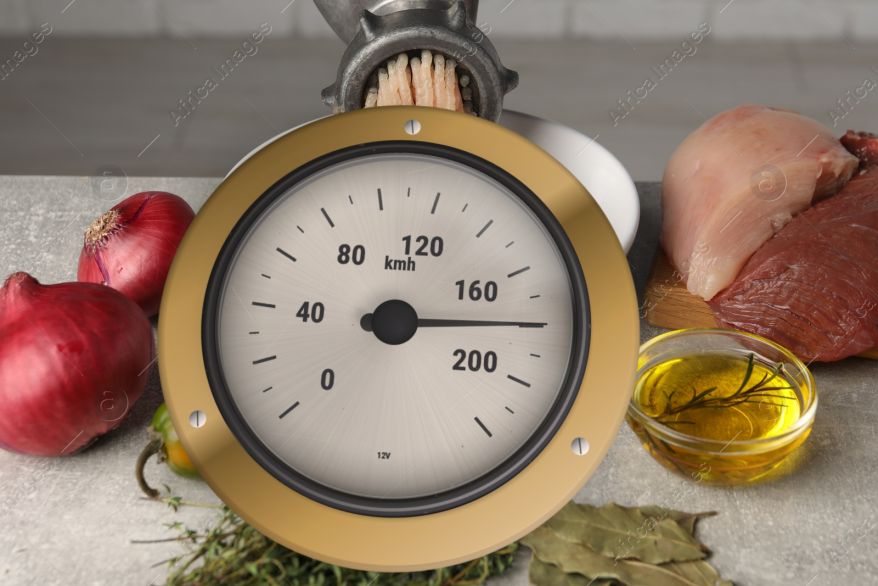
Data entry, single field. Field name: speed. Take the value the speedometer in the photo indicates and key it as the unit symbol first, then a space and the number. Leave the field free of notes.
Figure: km/h 180
